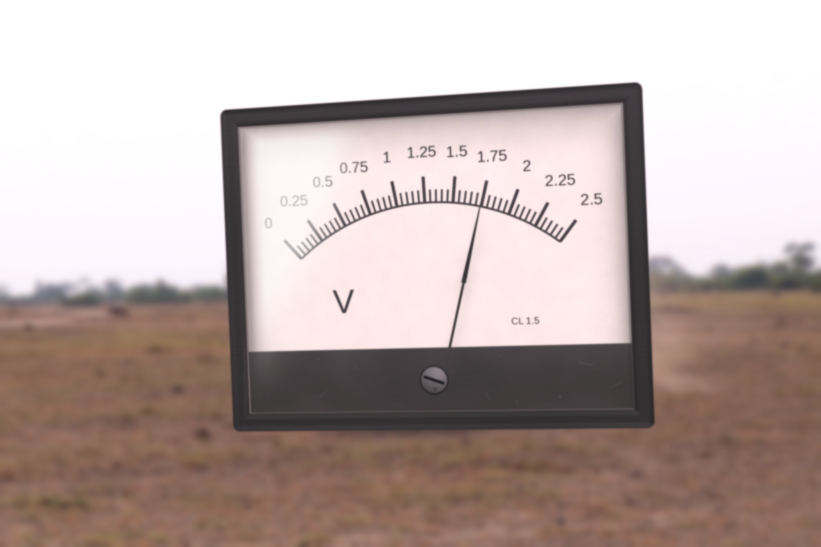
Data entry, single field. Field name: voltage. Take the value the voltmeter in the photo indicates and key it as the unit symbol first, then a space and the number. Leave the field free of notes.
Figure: V 1.75
